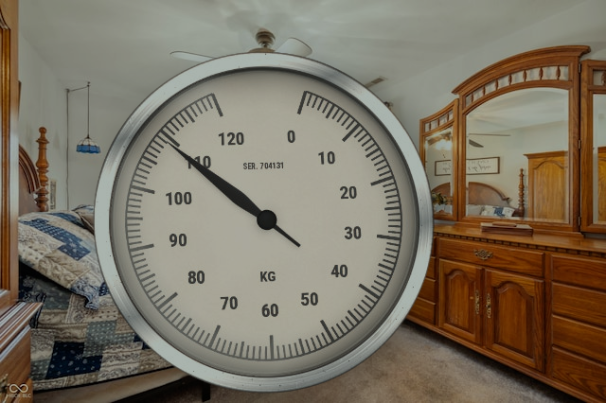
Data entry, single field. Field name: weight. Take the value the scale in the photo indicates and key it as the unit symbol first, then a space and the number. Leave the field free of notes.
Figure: kg 109
